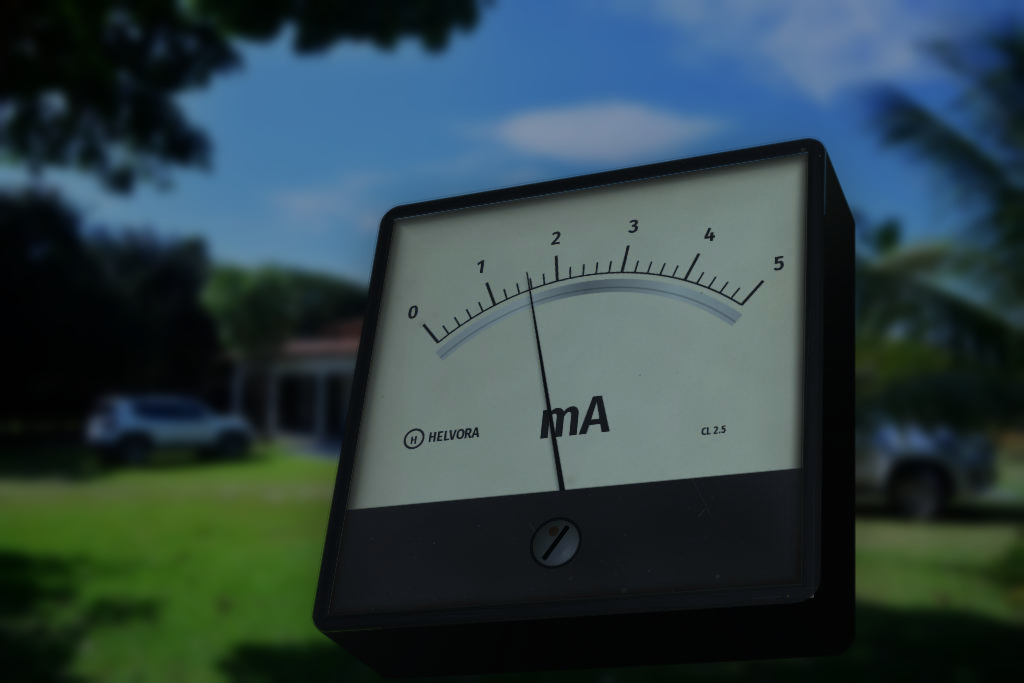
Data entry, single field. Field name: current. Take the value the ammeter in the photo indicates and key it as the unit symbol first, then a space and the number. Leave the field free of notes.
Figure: mA 1.6
